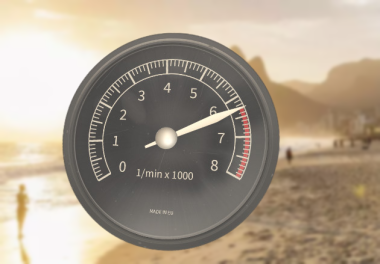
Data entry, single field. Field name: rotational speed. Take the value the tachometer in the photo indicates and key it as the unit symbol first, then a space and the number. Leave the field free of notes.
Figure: rpm 6300
